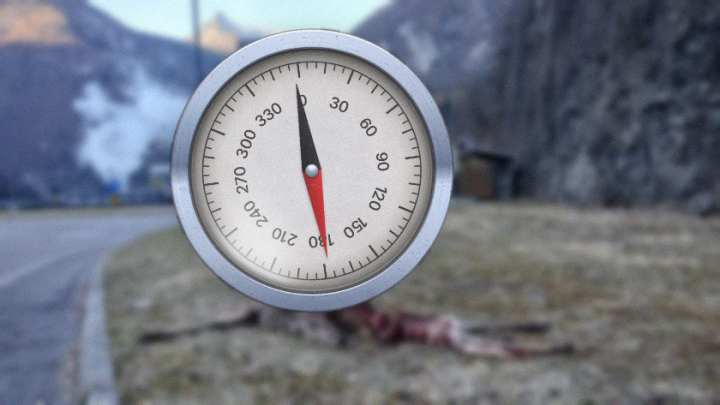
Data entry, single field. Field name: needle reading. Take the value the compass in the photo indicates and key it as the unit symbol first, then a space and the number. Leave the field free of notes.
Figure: ° 177.5
